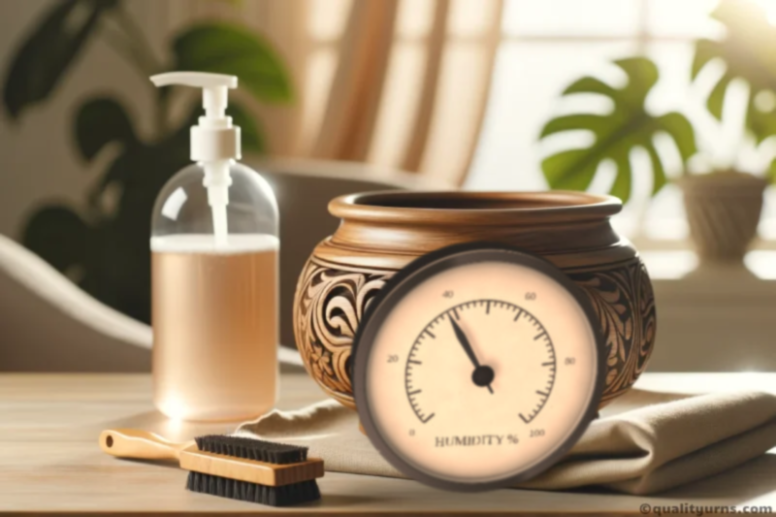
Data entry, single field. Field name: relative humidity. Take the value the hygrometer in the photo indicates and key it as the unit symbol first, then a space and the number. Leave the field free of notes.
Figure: % 38
